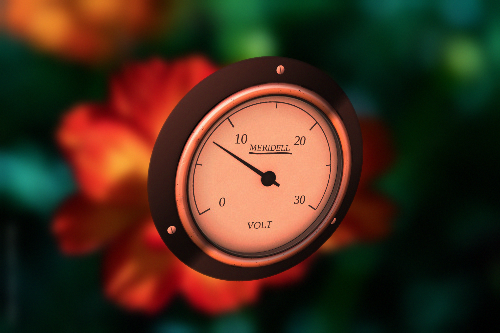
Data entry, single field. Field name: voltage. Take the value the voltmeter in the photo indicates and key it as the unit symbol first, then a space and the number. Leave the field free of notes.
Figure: V 7.5
